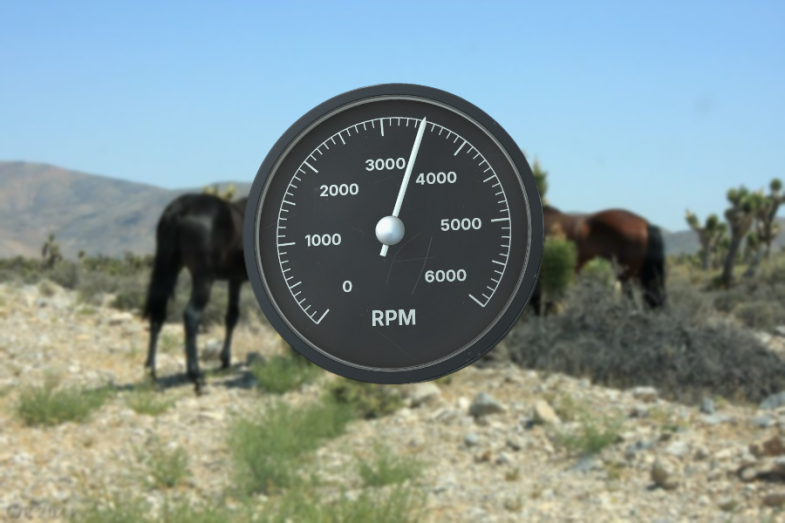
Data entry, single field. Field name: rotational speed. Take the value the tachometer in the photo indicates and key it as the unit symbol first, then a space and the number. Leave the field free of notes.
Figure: rpm 3500
